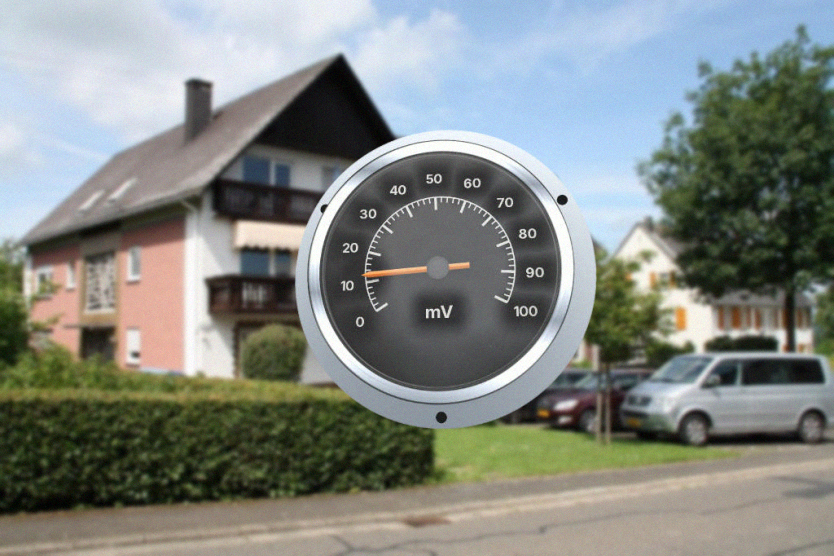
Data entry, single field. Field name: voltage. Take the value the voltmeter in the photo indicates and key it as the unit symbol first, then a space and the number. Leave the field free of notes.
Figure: mV 12
